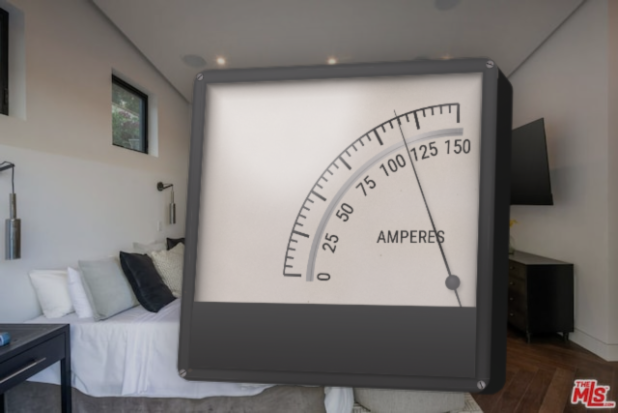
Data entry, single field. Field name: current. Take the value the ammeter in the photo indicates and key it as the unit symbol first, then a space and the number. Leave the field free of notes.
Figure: A 115
